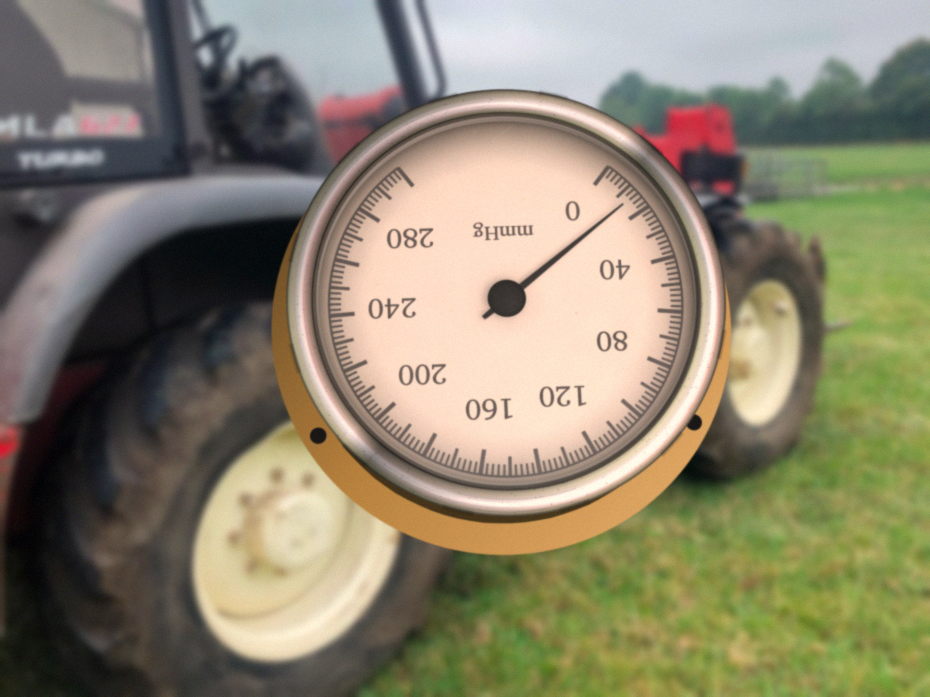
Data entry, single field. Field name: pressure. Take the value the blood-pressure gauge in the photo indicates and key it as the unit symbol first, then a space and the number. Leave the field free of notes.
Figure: mmHg 14
